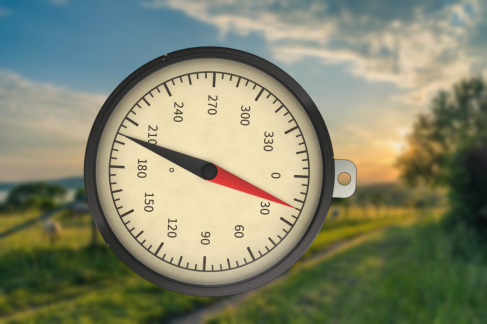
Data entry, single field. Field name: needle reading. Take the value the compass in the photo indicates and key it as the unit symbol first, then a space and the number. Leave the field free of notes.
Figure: ° 20
